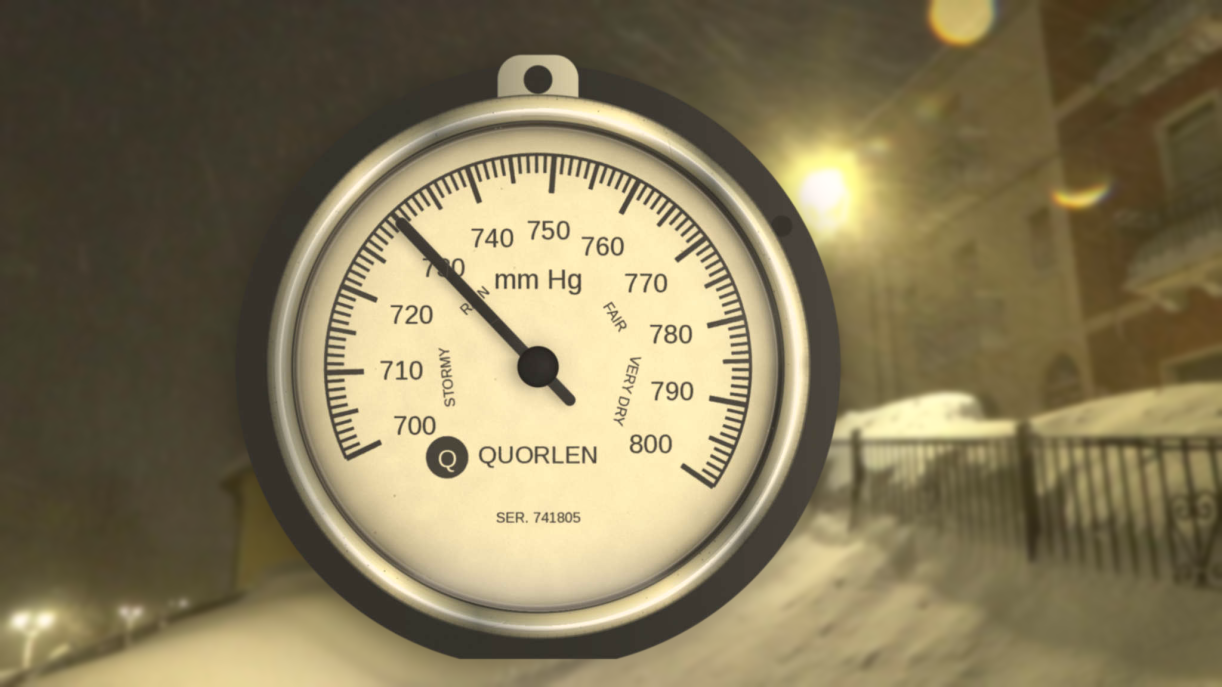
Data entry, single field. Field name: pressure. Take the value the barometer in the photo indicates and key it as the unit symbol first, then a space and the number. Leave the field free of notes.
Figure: mmHg 730
